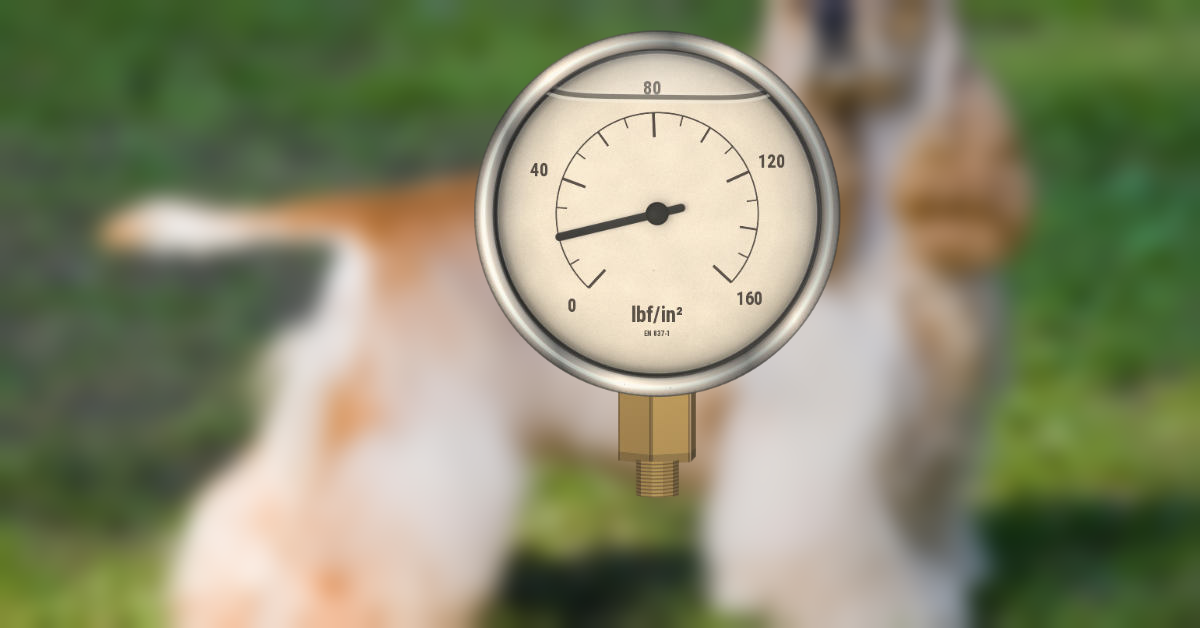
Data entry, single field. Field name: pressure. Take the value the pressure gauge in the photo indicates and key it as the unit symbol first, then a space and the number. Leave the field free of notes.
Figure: psi 20
